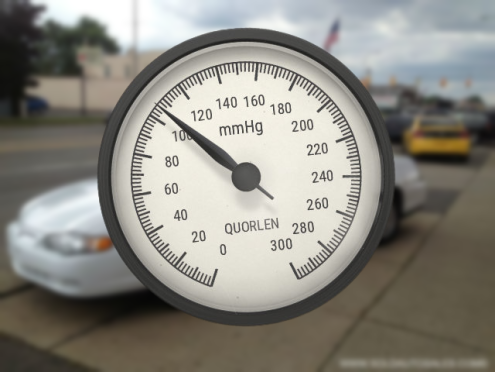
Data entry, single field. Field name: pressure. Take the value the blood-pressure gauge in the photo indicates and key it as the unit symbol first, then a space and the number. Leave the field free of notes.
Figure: mmHg 106
